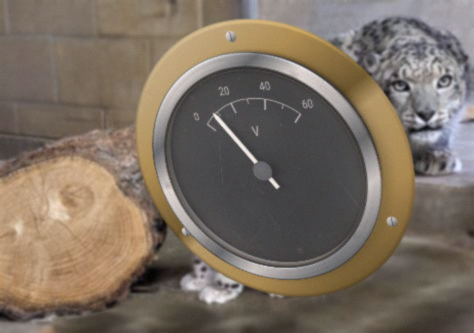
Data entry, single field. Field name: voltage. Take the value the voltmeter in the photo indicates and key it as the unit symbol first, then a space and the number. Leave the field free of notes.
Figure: V 10
